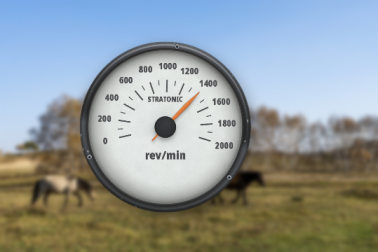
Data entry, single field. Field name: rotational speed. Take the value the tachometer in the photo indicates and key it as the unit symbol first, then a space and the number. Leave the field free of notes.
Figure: rpm 1400
